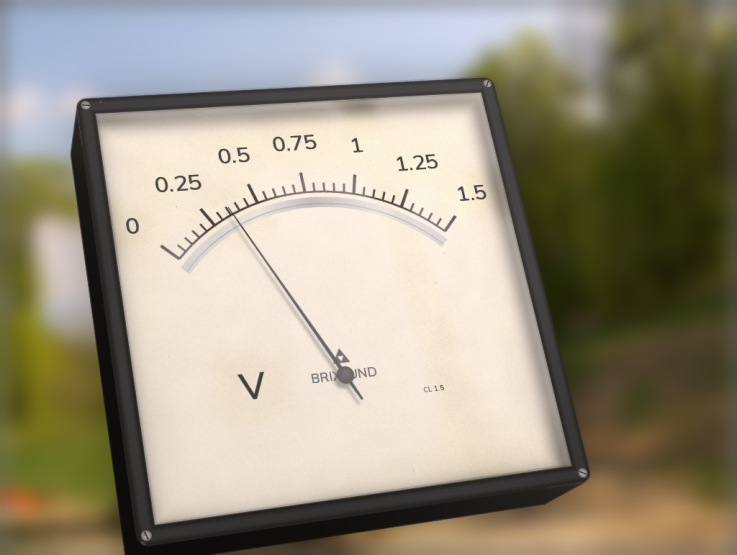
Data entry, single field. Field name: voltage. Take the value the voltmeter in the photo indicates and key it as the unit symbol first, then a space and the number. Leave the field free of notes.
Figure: V 0.35
